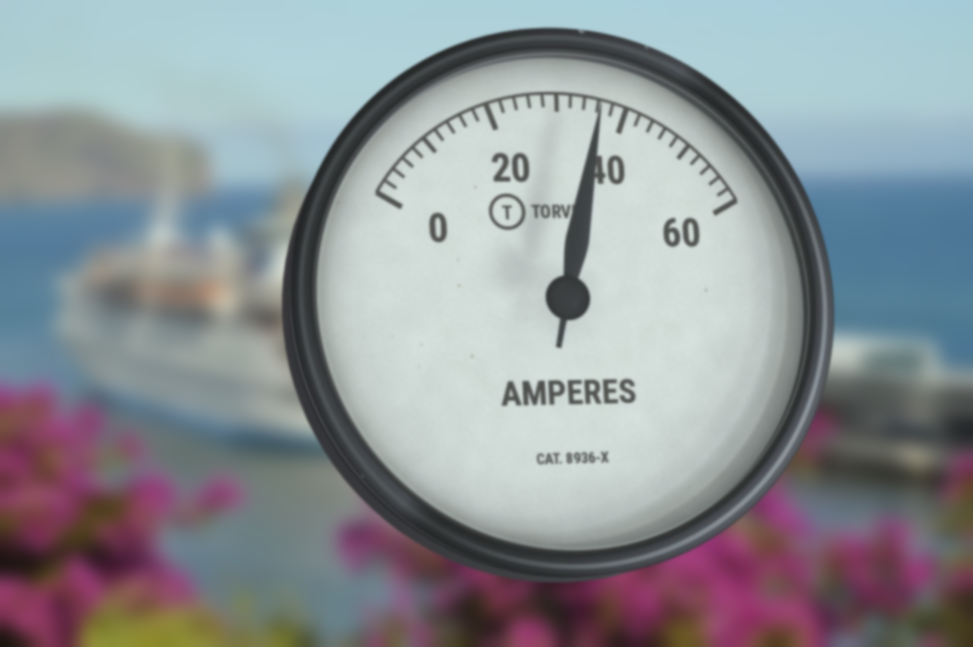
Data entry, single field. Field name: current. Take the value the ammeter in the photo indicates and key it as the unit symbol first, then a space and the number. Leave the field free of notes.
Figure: A 36
